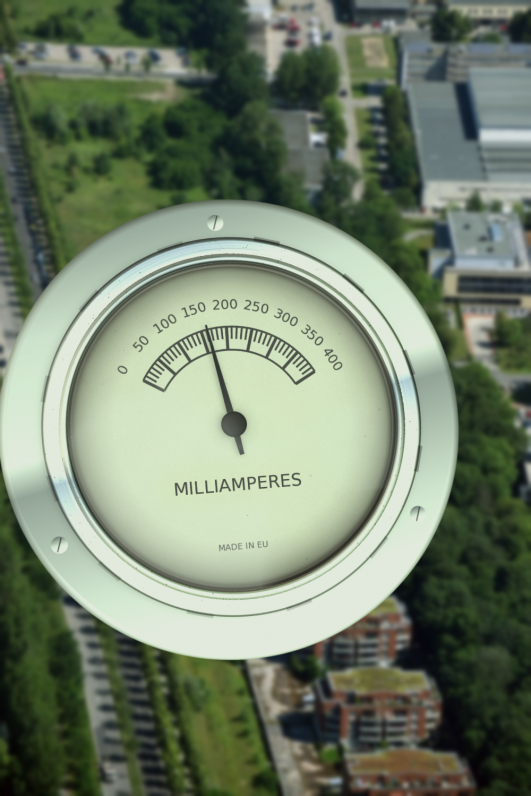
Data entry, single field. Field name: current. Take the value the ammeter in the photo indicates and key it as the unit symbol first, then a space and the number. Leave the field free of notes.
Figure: mA 160
